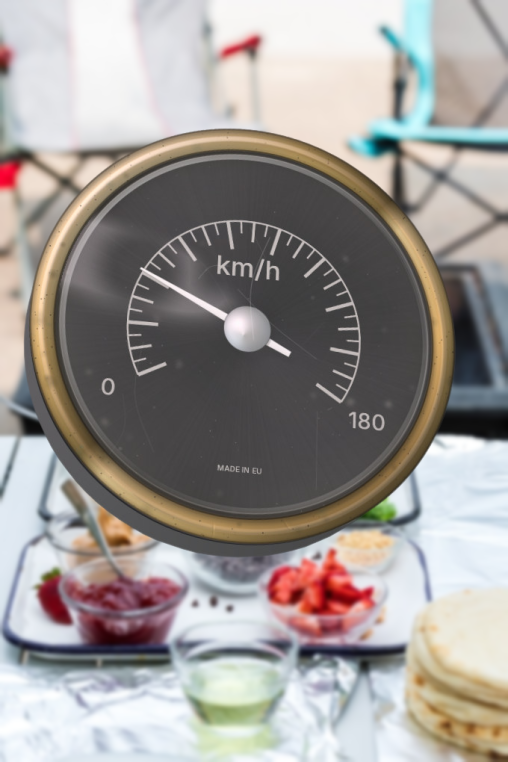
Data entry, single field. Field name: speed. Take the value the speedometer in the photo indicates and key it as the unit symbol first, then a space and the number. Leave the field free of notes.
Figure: km/h 40
